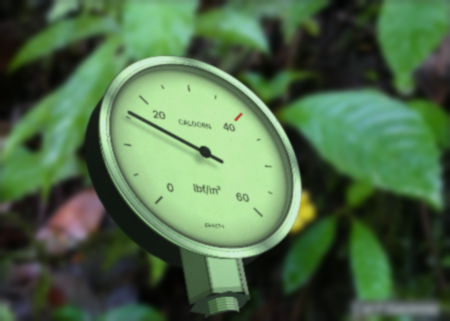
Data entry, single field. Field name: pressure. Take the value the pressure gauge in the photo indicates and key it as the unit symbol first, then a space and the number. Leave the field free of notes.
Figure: psi 15
